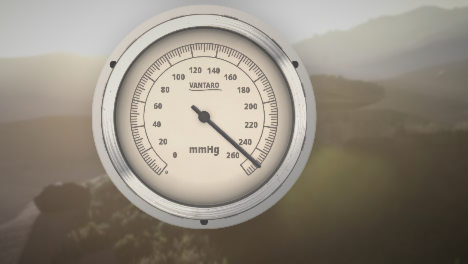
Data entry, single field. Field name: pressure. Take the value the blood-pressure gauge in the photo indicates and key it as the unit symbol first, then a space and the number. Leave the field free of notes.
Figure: mmHg 250
